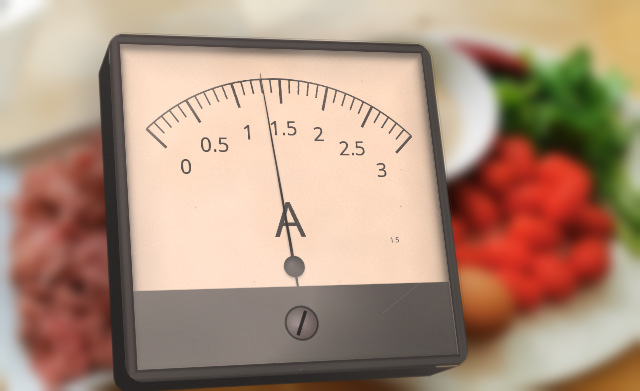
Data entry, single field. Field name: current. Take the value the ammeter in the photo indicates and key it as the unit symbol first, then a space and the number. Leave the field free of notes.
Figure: A 1.3
